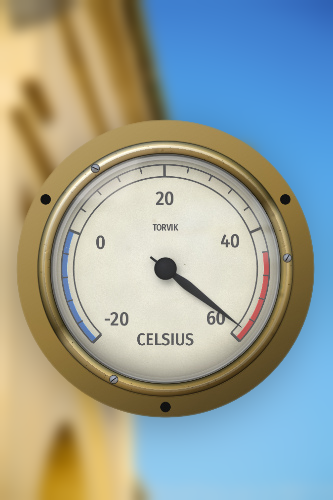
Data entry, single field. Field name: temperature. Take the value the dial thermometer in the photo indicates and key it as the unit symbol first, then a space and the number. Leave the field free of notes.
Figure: °C 58
